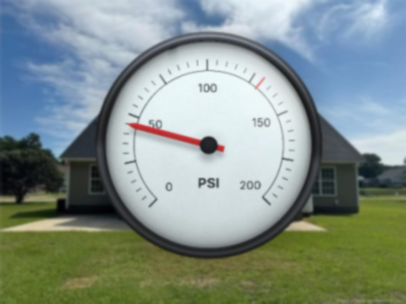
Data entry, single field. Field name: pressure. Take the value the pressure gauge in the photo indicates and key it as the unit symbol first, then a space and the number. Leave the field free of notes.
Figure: psi 45
